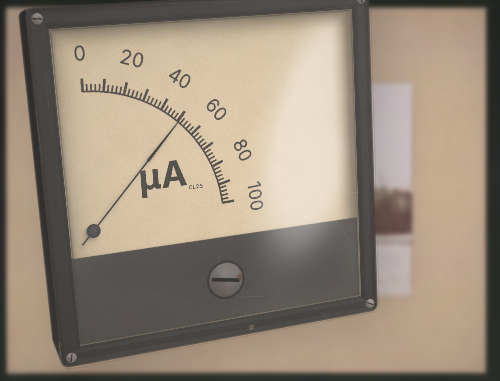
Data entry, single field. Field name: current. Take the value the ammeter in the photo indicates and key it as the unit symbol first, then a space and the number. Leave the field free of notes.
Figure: µA 50
